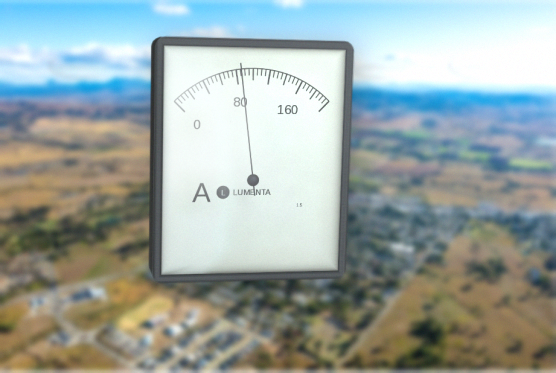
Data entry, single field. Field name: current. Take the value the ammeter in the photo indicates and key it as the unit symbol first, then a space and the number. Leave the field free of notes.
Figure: A 85
